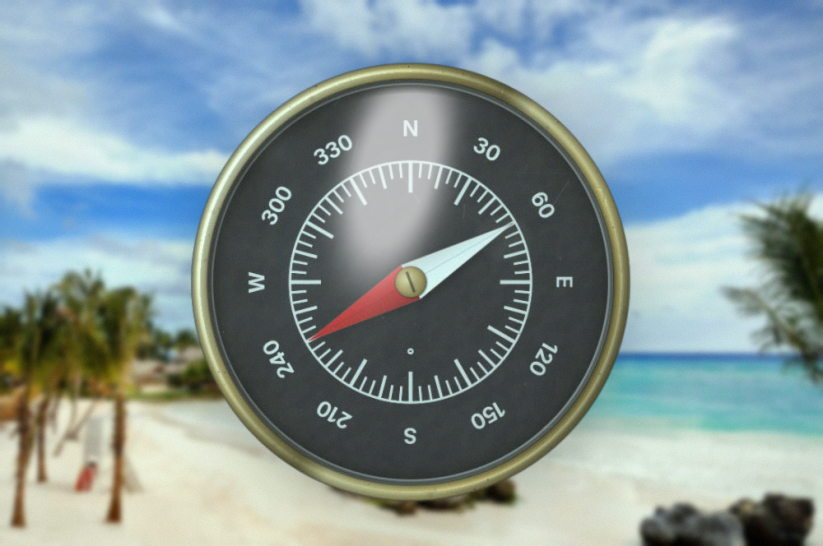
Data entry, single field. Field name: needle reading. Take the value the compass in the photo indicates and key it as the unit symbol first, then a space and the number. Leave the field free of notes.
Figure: ° 240
